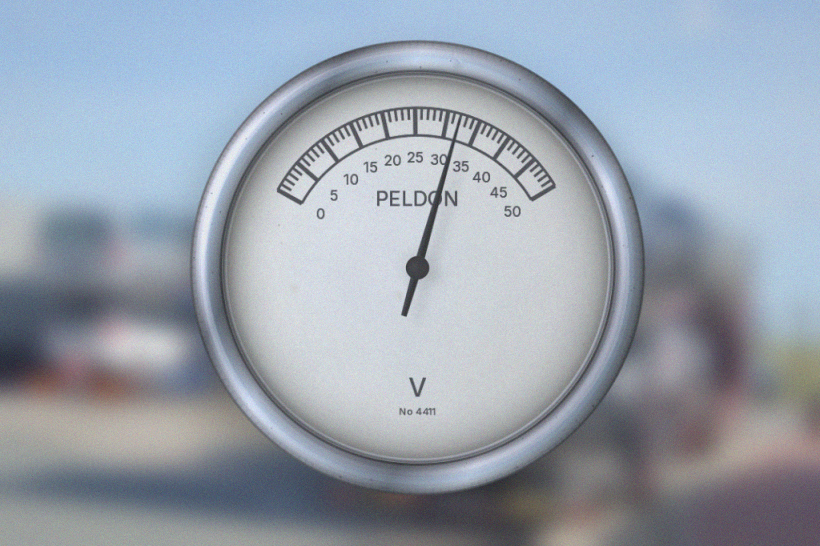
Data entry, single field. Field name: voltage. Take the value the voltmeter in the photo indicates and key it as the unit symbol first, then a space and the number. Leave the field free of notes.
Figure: V 32
